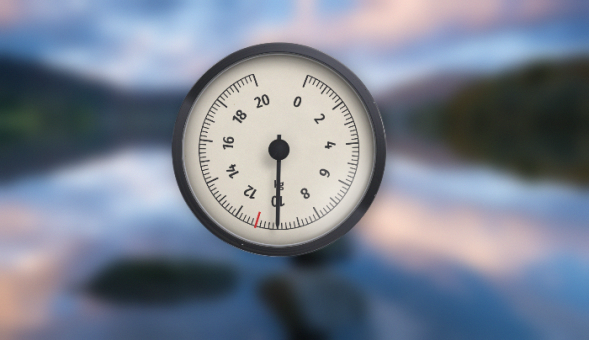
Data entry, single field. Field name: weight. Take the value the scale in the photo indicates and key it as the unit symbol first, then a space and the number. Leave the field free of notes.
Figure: kg 10
